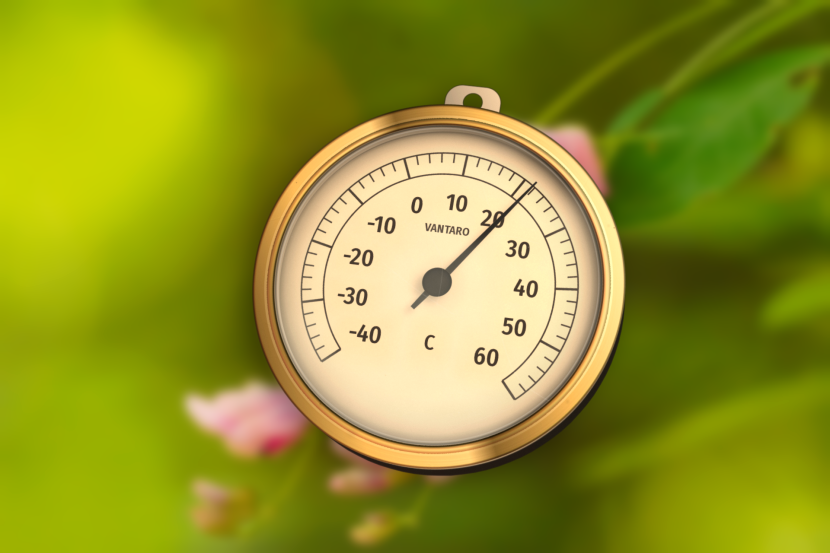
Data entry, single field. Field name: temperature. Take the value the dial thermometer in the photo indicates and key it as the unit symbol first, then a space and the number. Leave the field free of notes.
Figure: °C 22
